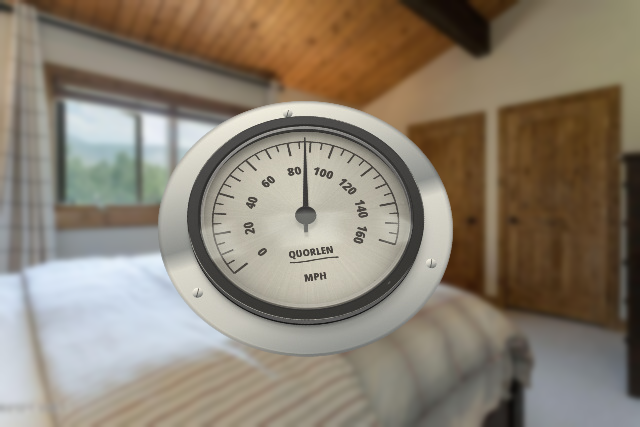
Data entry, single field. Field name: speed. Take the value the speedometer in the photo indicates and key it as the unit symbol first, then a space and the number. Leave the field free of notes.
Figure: mph 87.5
